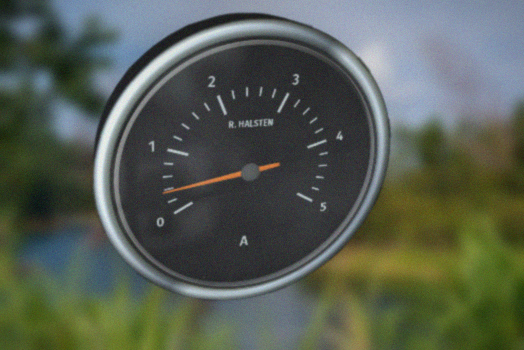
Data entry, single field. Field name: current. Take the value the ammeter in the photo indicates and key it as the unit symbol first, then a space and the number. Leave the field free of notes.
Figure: A 0.4
